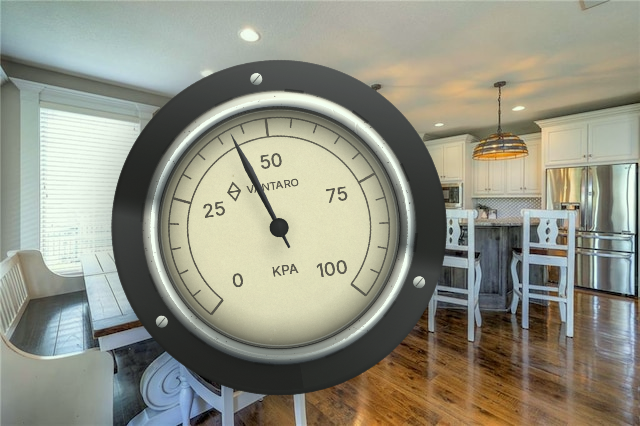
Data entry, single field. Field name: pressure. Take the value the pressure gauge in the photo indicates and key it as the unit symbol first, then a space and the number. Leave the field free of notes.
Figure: kPa 42.5
